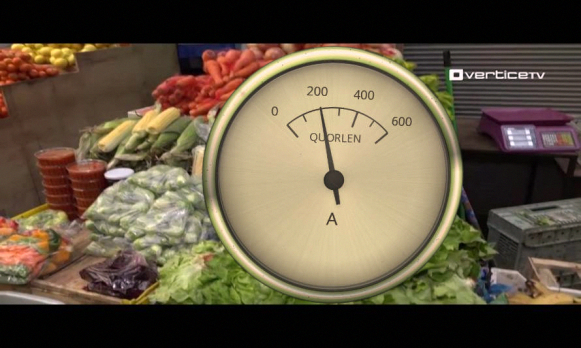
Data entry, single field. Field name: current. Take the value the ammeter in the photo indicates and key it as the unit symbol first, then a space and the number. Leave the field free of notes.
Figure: A 200
